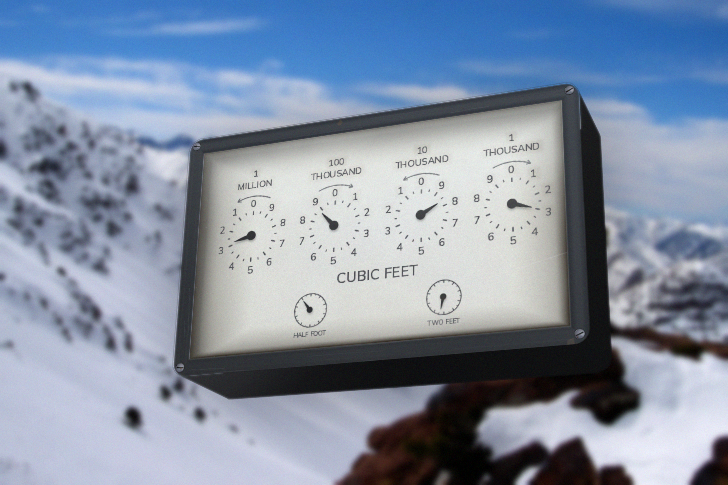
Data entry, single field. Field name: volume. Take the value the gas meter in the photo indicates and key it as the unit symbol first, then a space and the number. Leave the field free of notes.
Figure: ft³ 288300
